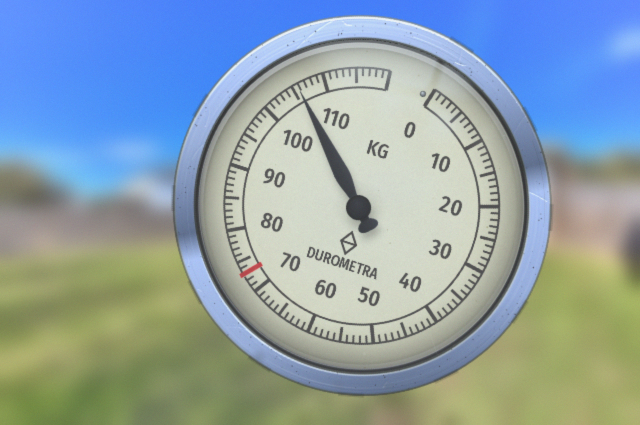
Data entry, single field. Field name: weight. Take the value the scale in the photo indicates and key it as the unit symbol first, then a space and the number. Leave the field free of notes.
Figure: kg 106
